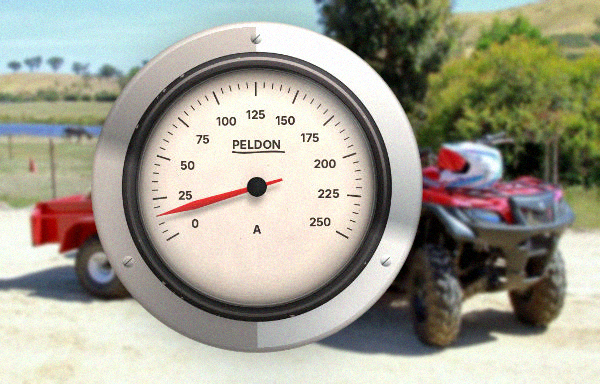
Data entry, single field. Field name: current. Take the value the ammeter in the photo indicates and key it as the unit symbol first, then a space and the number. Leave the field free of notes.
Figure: A 15
